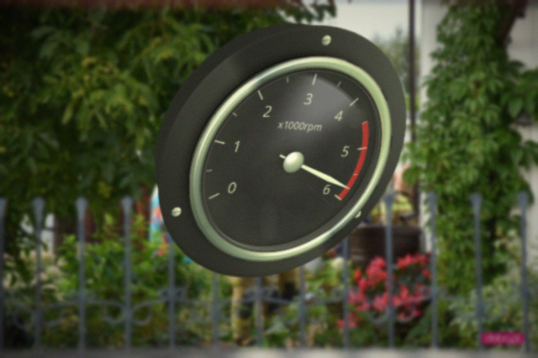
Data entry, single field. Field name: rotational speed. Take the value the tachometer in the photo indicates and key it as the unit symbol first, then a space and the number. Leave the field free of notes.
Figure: rpm 5750
